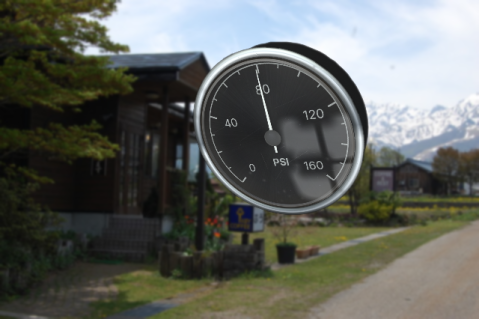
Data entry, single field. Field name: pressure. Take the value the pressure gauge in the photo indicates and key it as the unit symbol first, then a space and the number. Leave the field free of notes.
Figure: psi 80
